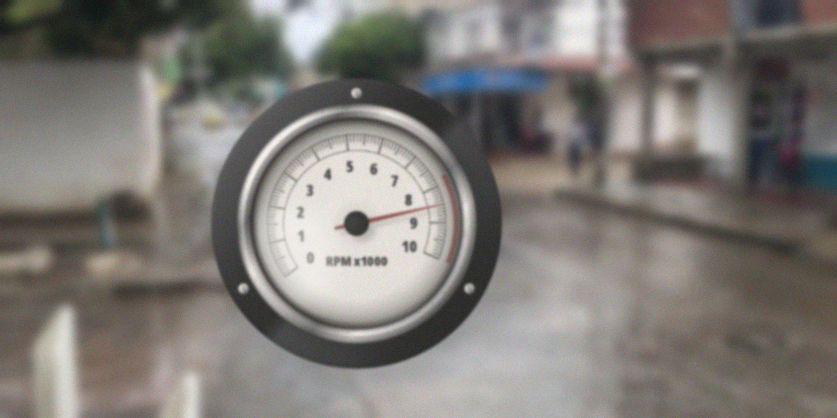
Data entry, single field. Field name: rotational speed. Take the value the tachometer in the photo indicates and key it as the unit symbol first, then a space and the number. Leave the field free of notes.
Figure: rpm 8500
